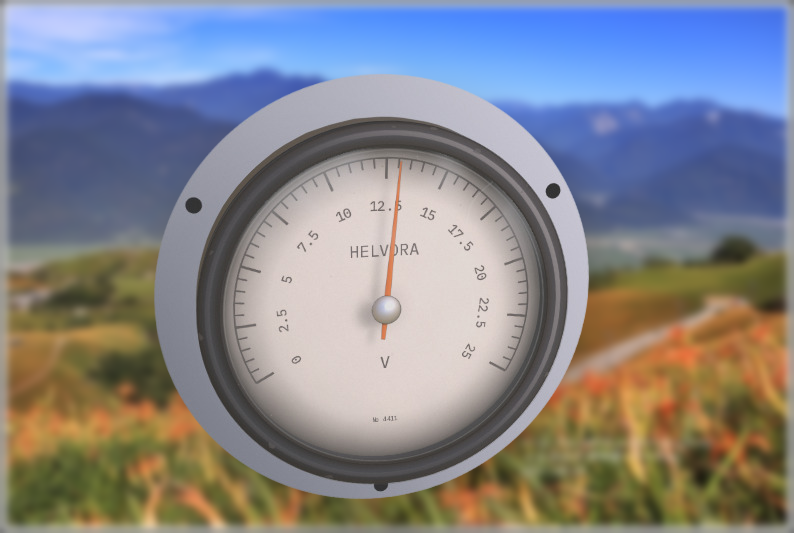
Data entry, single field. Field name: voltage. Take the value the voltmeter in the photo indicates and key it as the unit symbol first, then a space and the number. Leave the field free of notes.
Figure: V 13
